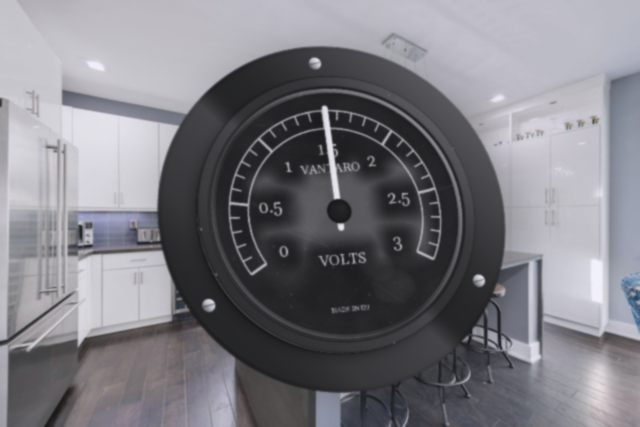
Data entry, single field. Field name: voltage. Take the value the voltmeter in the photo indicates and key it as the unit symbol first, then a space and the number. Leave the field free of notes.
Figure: V 1.5
